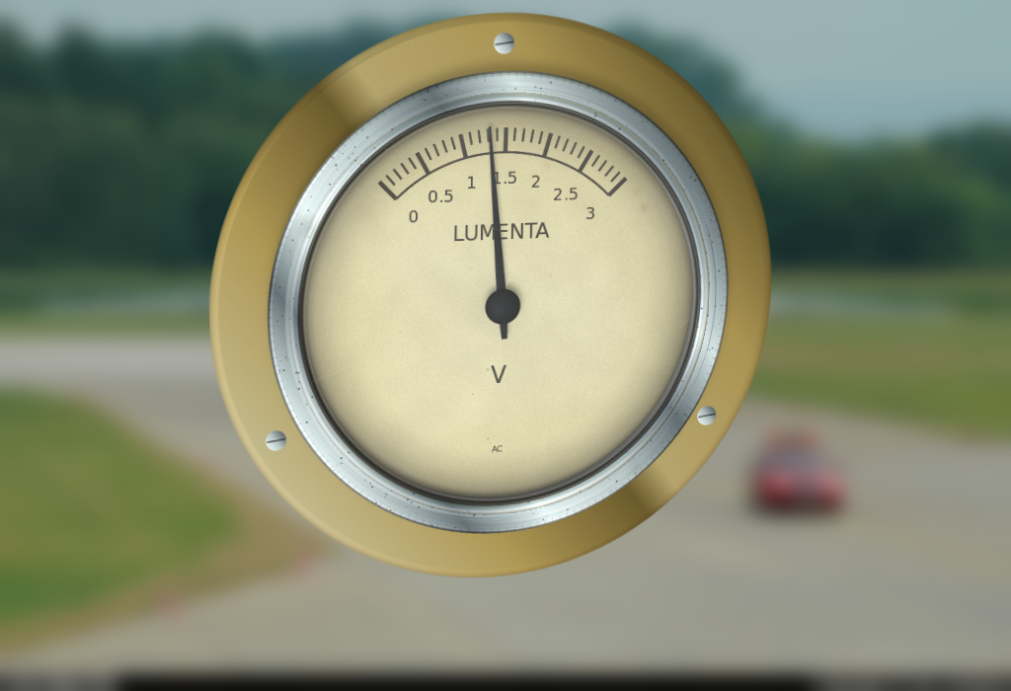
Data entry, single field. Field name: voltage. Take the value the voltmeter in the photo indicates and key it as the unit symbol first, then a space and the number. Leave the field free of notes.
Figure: V 1.3
